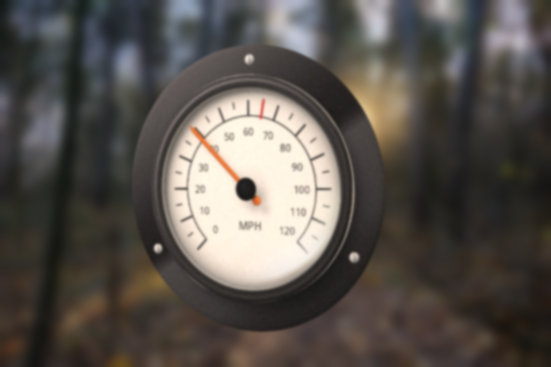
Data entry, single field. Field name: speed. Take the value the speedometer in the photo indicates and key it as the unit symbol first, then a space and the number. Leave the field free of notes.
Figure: mph 40
